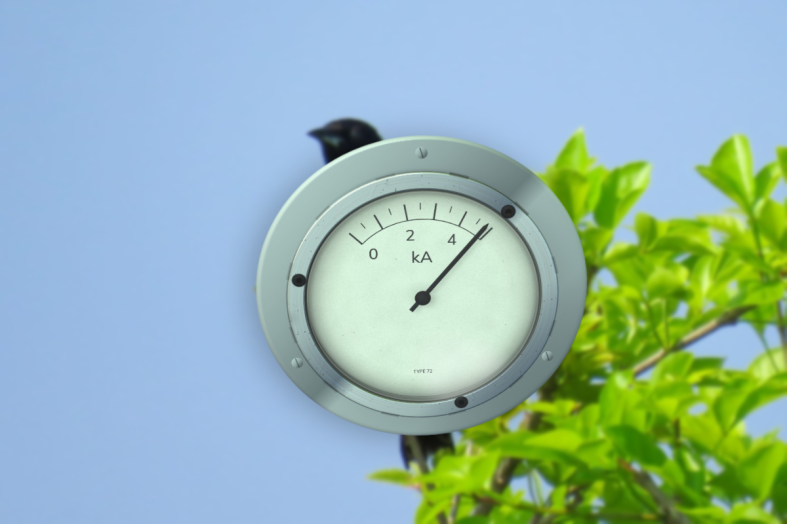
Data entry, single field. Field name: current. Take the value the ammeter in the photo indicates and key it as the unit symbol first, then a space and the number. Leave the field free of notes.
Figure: kA 4.75
